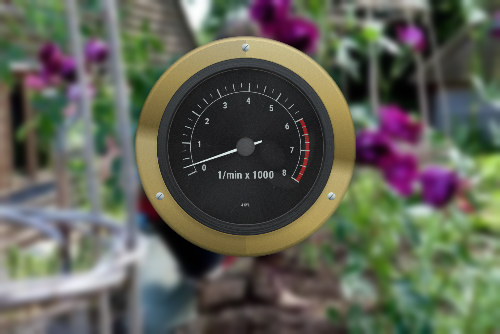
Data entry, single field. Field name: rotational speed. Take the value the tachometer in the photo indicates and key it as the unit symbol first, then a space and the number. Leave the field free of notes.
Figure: rpm 250
